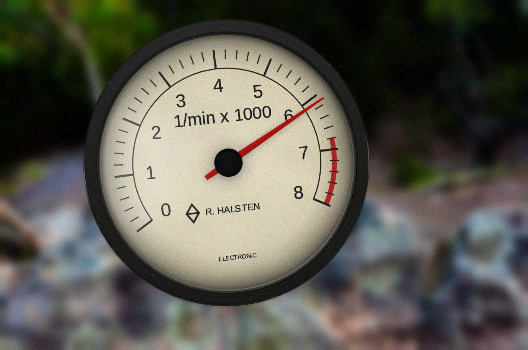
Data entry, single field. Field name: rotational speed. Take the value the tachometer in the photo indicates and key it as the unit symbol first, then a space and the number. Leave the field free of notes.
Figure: rpm 6100
